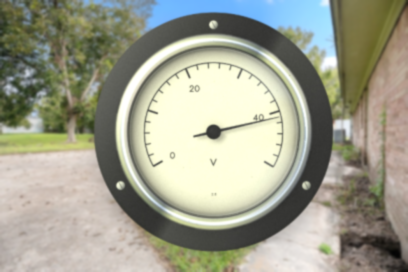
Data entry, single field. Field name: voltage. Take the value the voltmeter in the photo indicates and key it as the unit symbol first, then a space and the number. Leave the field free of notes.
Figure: V 41
